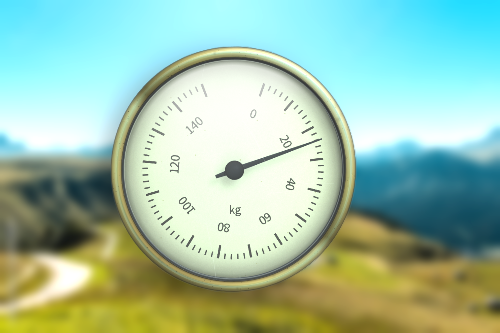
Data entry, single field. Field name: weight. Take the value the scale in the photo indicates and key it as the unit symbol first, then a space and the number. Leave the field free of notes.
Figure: kg 24
